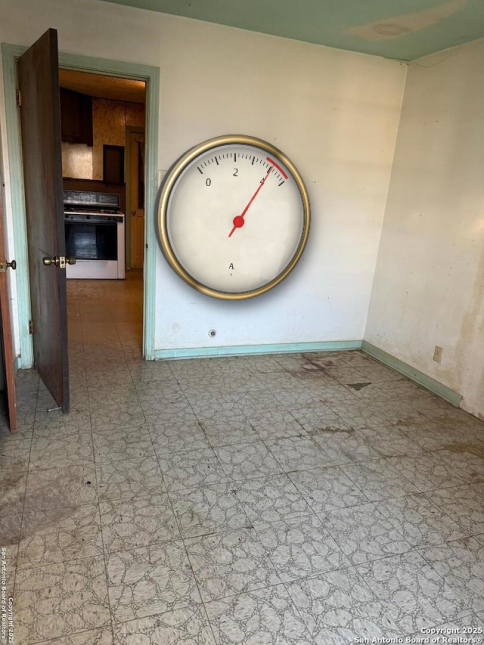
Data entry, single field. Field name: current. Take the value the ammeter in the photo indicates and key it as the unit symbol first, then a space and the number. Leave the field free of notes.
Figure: A 4
